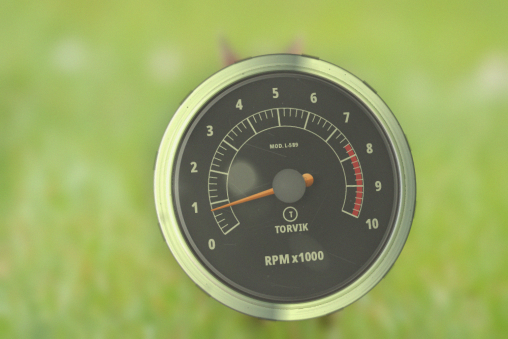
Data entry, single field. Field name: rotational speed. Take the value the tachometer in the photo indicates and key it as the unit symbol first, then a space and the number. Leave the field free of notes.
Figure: rpm 800
